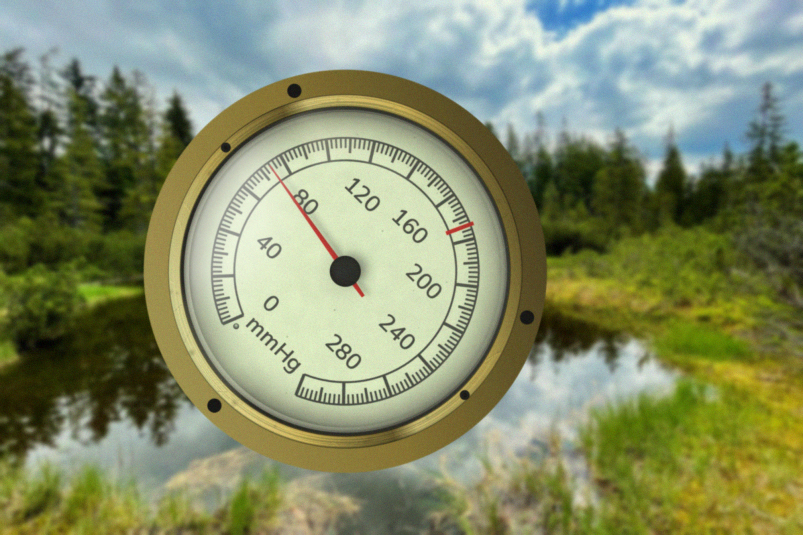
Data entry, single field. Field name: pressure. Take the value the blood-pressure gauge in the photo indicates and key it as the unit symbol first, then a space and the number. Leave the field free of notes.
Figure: mmHg 74
